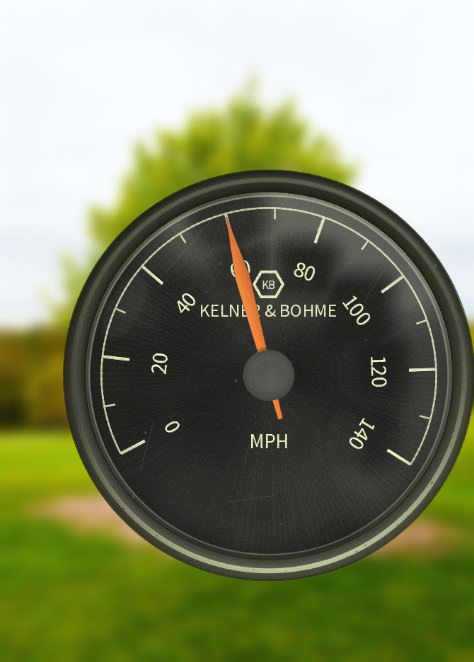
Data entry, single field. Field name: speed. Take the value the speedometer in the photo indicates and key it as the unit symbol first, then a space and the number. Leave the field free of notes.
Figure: mph 60
